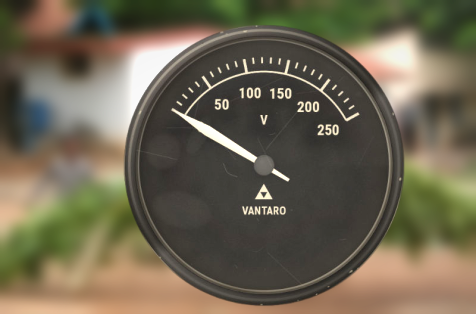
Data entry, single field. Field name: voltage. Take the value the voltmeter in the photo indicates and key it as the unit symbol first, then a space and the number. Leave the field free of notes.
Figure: V 0
